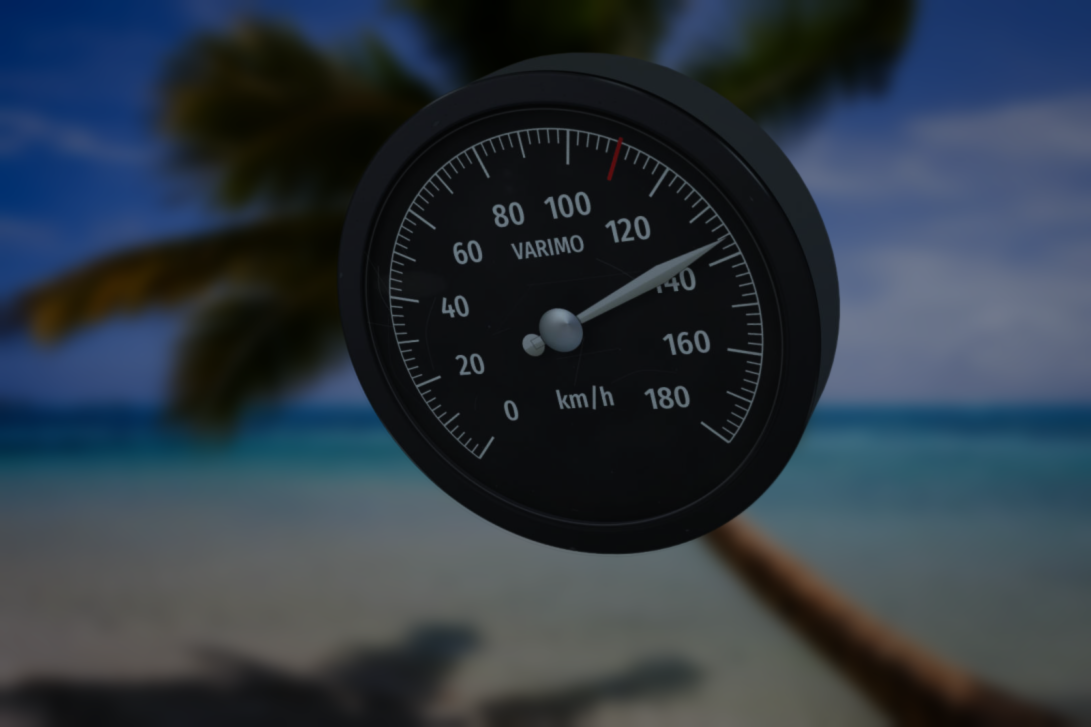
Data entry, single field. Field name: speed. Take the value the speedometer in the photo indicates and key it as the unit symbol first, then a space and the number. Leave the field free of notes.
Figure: km/h 136
